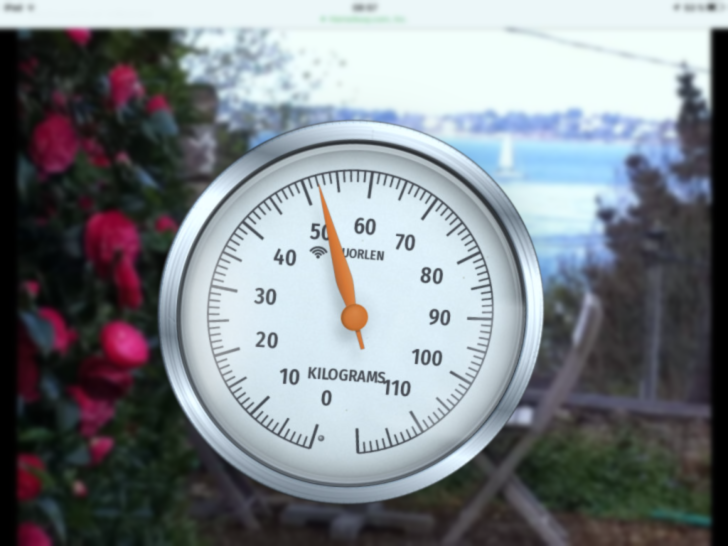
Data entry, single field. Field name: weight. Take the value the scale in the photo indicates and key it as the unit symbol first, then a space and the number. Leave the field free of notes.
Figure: kg 52
